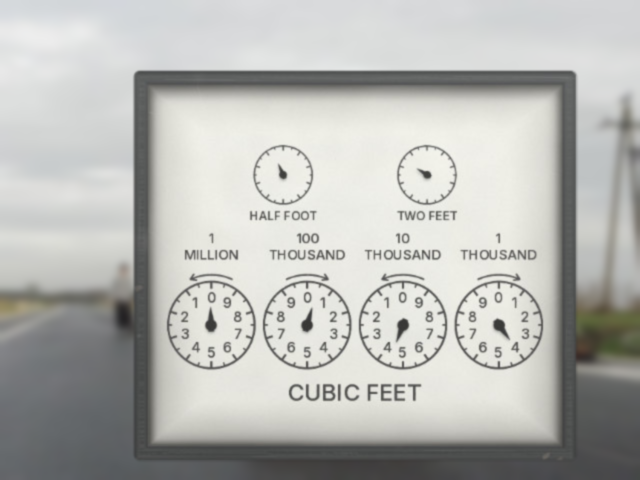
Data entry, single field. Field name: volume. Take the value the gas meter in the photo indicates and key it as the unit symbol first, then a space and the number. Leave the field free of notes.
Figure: ft³ 4400
